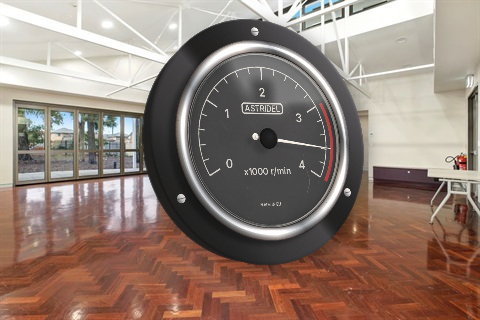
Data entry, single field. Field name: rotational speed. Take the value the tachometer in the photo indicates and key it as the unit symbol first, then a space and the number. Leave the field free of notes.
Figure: rpm 3600
